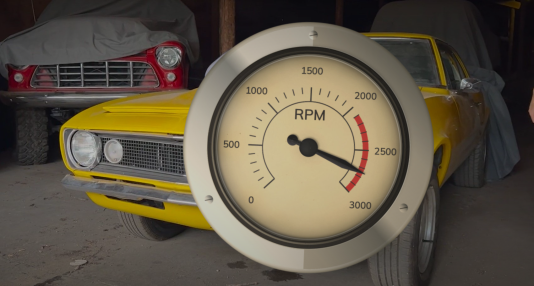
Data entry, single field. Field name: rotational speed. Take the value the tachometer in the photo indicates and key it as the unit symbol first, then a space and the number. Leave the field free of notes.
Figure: rpm 2750
